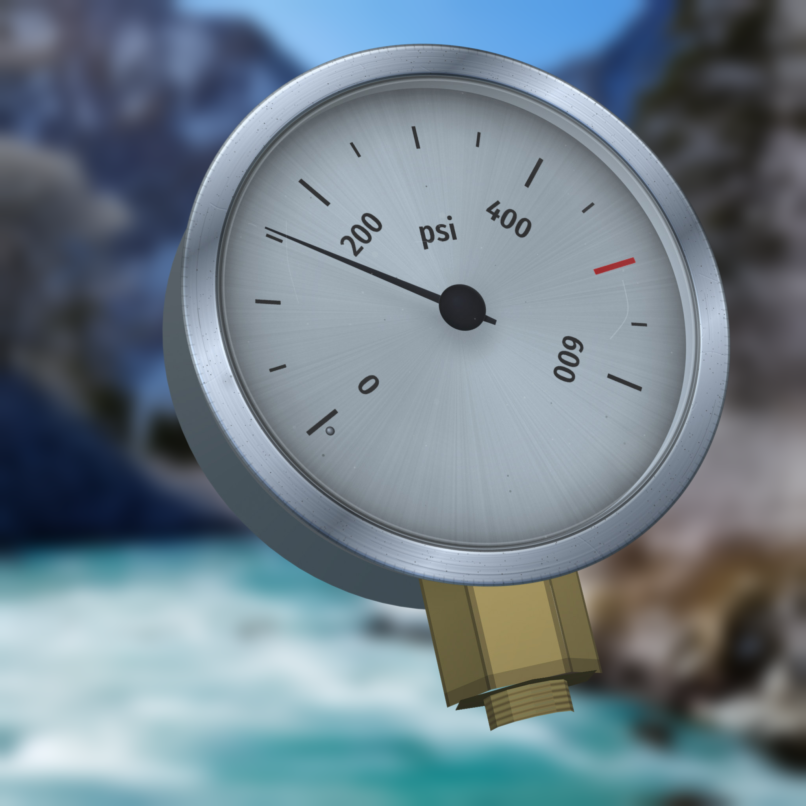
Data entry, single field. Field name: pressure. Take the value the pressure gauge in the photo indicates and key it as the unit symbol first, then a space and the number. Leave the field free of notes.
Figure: psi 150
